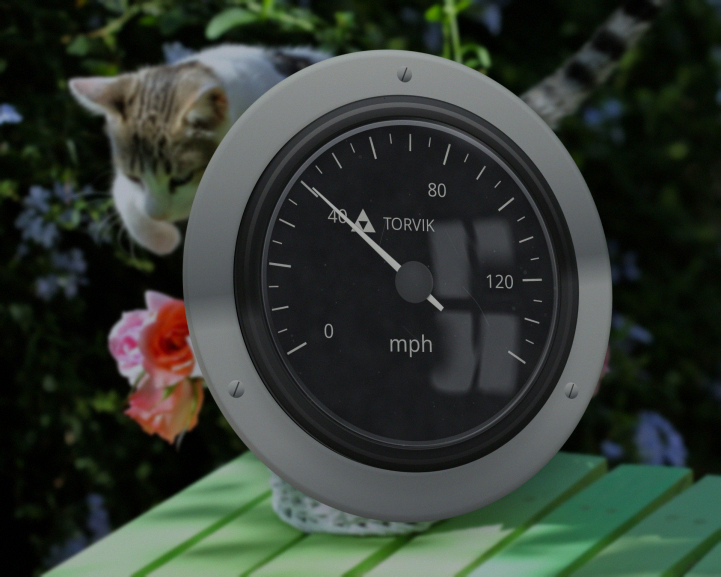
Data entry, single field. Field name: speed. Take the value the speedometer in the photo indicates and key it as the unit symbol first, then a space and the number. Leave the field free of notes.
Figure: mph 40
